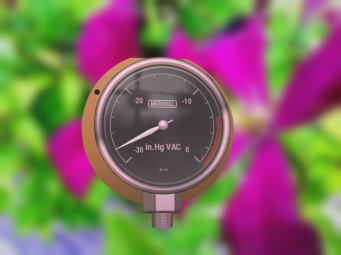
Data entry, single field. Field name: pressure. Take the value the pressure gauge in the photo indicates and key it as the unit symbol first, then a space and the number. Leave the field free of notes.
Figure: inHg -28
